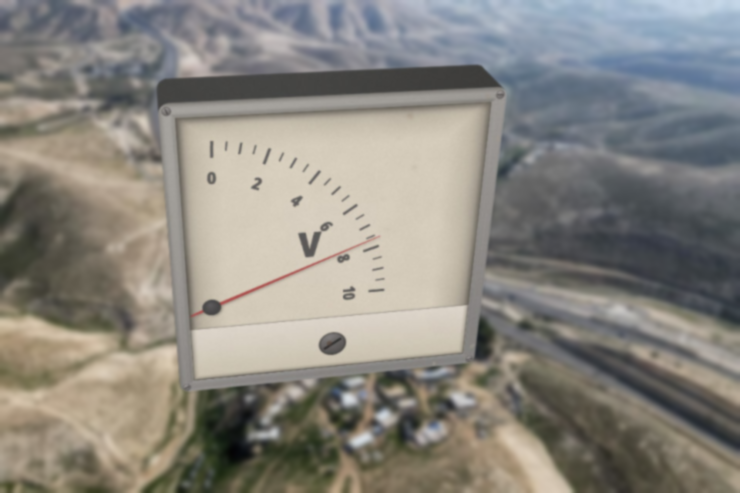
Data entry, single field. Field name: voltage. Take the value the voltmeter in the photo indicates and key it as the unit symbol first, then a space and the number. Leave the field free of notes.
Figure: V 7.5
